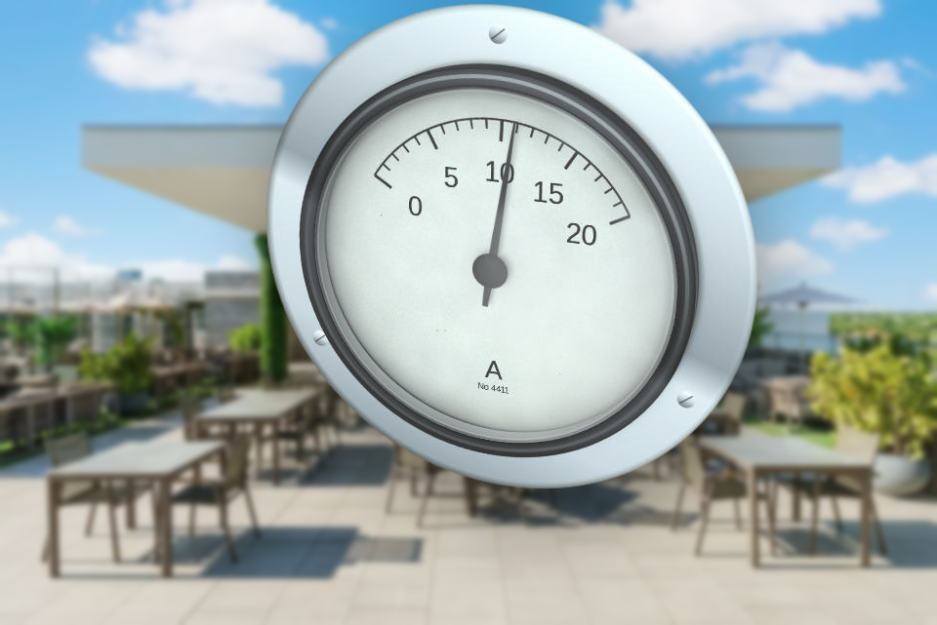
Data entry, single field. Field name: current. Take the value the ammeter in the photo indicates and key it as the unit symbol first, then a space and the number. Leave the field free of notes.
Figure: A 11
